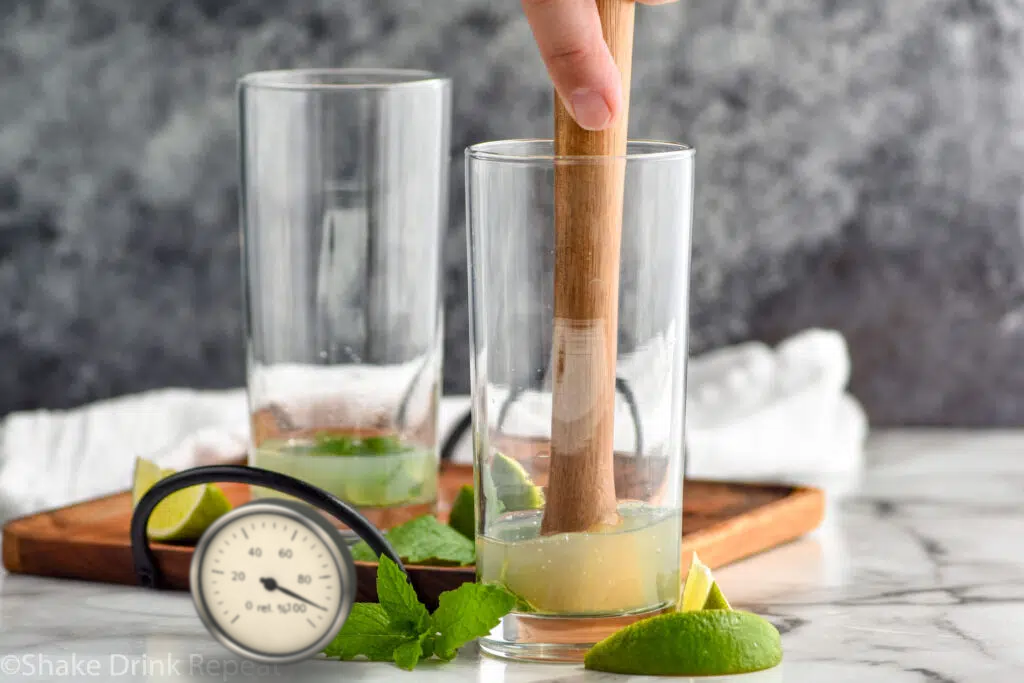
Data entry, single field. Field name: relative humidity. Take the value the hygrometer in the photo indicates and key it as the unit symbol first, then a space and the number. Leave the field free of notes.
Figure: % 92
